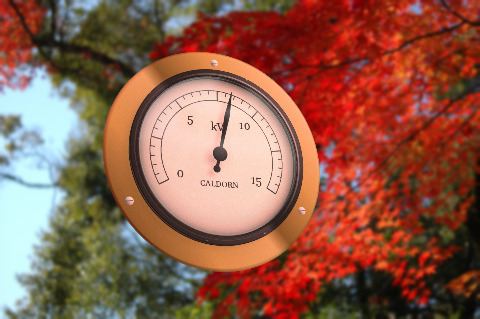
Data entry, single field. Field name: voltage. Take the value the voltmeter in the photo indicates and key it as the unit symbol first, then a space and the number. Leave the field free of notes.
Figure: kV 8.25
